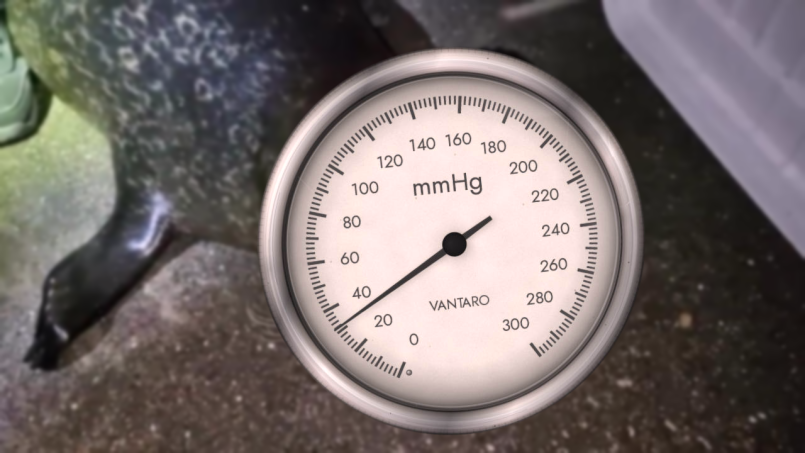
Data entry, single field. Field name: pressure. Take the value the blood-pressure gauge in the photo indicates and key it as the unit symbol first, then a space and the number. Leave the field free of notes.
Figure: mmHg 32
